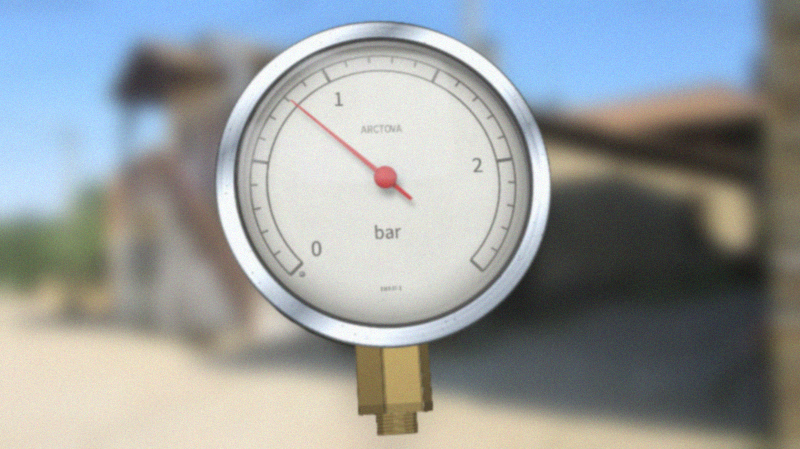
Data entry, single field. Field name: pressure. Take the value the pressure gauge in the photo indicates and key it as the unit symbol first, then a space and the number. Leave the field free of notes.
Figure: bar 0.8
